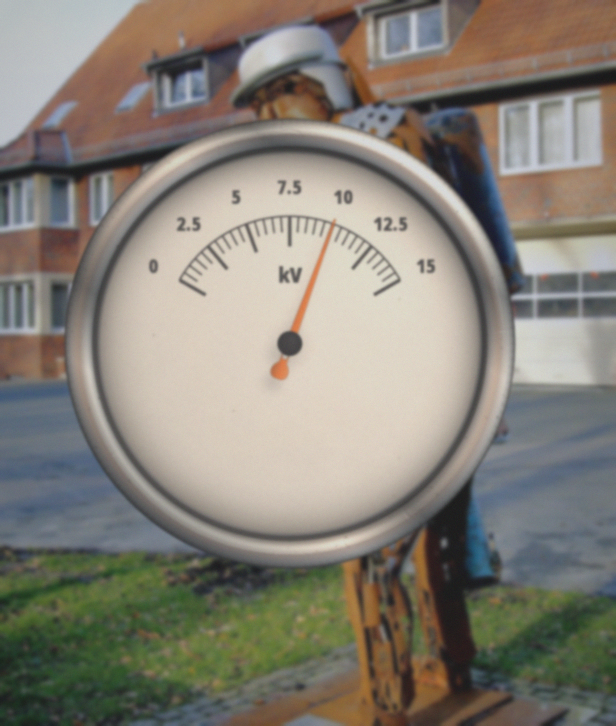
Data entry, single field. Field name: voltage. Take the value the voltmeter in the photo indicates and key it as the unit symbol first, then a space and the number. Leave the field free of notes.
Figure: kV 10
